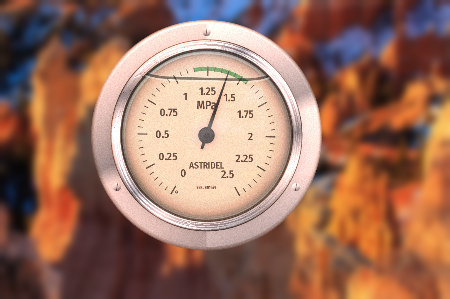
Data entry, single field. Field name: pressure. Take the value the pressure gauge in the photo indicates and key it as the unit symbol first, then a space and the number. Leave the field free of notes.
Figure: MPa 1.4
